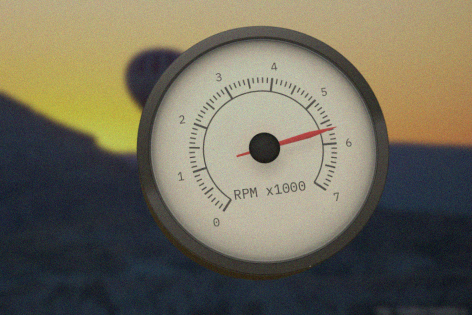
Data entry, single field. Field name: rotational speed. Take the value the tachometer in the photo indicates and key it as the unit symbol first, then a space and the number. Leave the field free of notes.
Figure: rpm 5700
